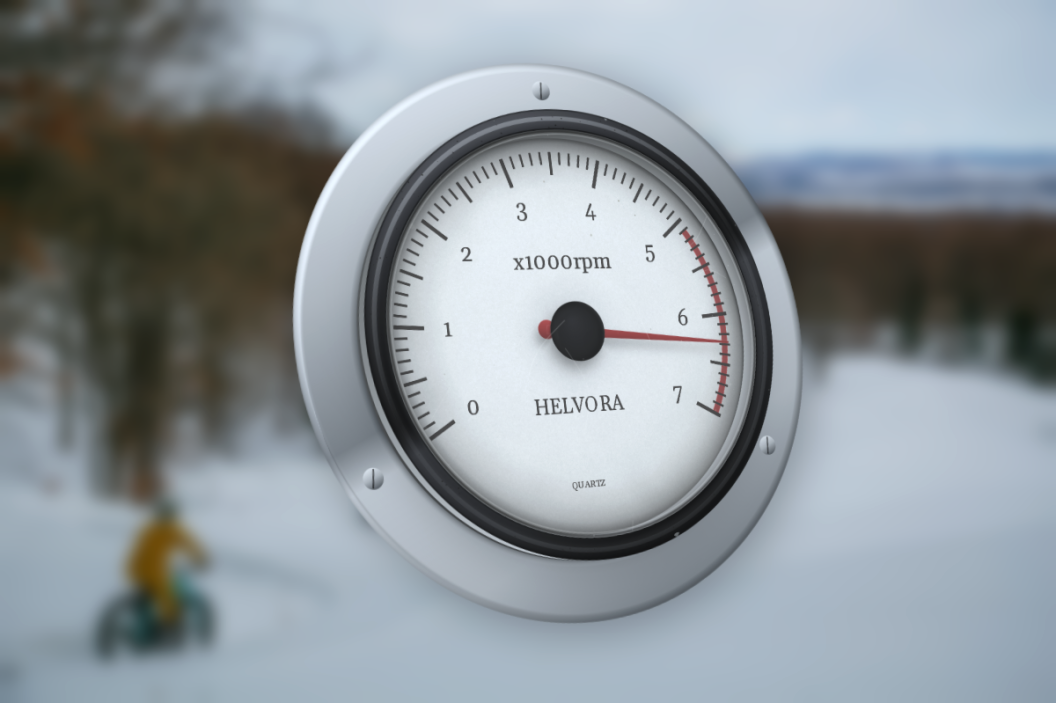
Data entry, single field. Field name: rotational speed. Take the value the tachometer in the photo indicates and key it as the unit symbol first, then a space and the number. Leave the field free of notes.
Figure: rpm 6300
